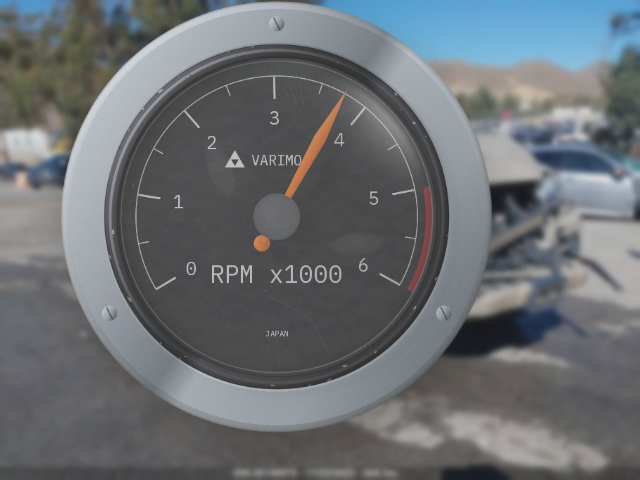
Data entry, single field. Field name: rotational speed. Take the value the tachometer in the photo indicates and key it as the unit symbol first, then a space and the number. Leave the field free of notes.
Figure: rpm 3750
